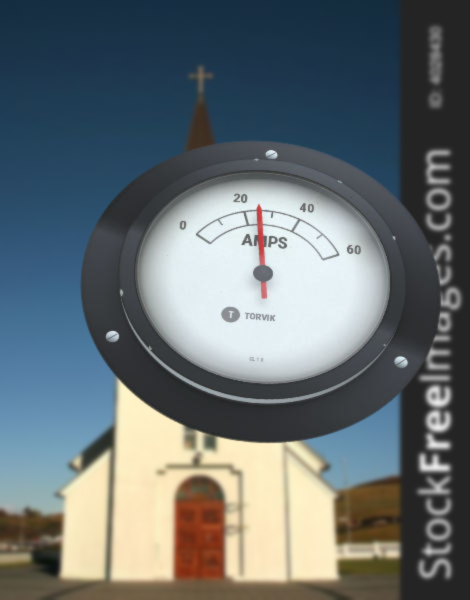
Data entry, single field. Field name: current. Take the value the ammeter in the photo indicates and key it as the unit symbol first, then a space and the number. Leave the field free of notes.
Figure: A 25
